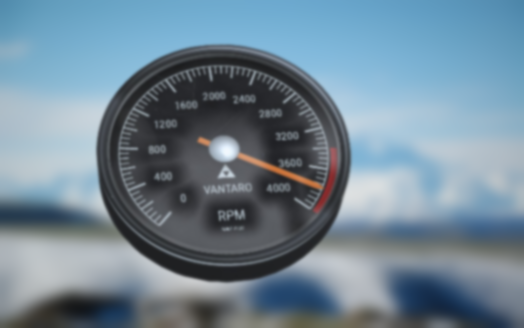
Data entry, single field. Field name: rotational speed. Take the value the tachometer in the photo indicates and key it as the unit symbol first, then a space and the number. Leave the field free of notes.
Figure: rpm 3800
